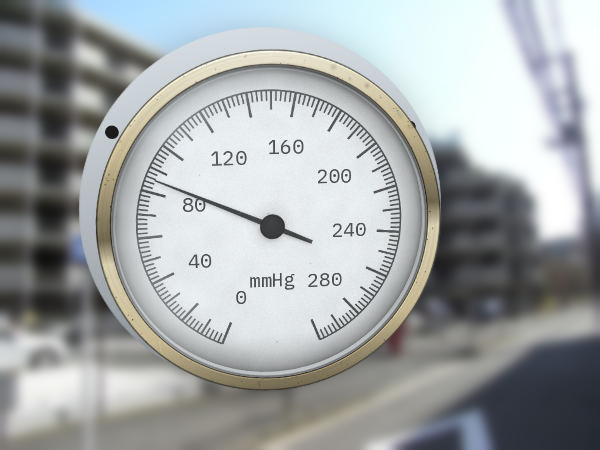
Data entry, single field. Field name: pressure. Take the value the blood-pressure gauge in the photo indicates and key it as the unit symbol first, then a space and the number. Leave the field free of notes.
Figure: mmHg 86
